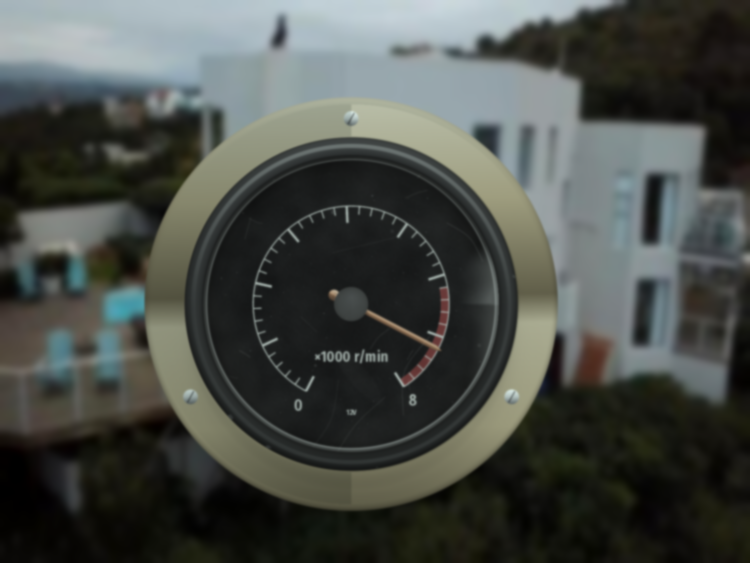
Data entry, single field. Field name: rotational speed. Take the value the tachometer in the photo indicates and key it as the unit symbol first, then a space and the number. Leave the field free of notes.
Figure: rpm 7200
